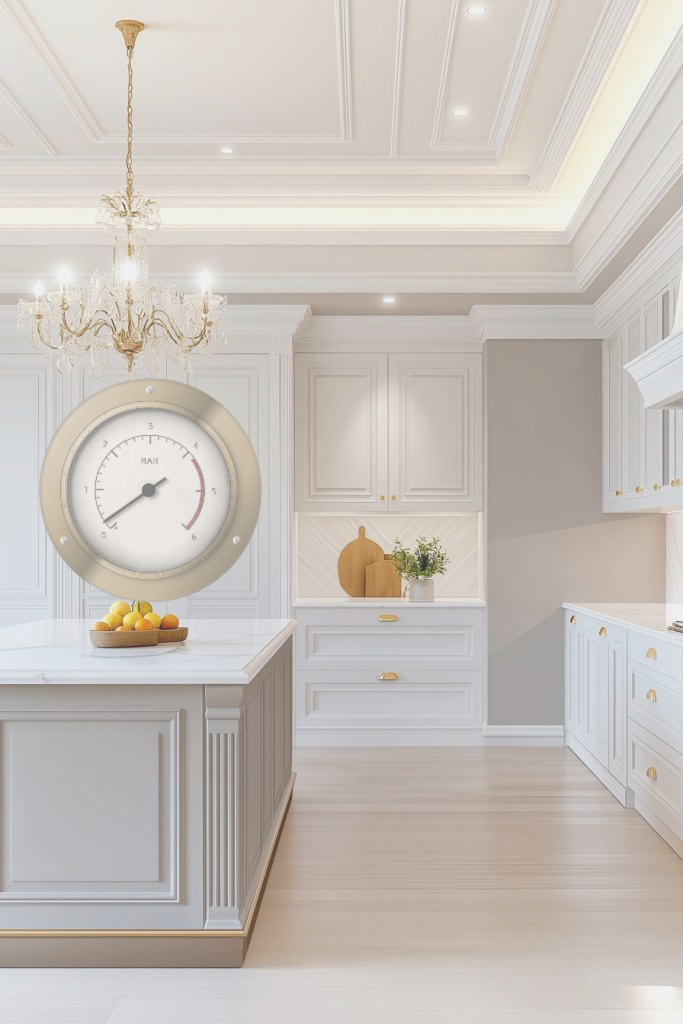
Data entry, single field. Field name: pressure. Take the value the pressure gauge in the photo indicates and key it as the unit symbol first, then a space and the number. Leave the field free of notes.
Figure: bar 0.2
